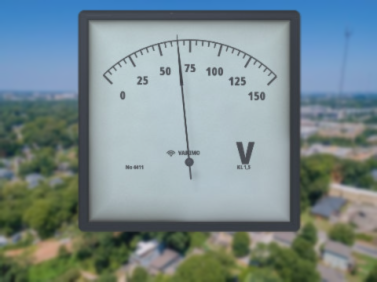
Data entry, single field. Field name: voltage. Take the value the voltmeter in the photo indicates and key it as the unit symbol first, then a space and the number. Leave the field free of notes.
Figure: V 65
